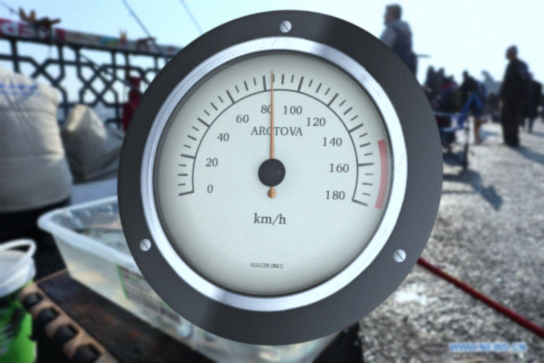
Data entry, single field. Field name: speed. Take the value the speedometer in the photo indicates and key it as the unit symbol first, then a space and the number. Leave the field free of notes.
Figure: km/h 85
